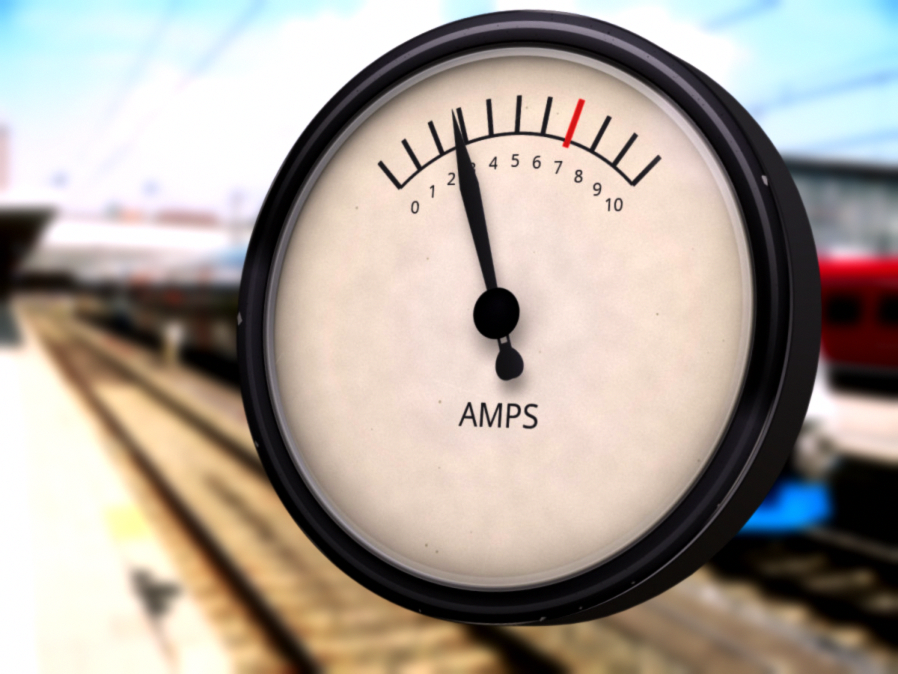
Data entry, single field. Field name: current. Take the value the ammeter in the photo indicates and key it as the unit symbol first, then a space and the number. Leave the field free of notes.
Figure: A 3
